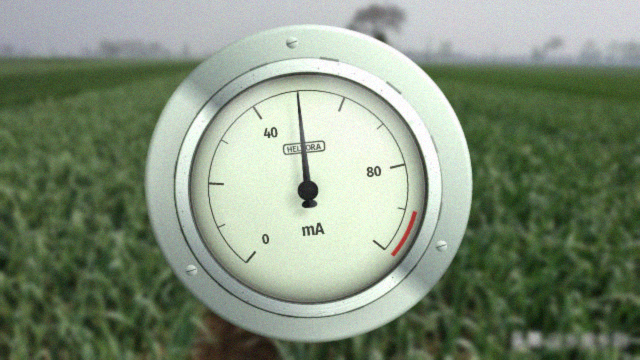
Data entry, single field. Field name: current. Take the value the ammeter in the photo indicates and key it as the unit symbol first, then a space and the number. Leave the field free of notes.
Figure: mA 50
